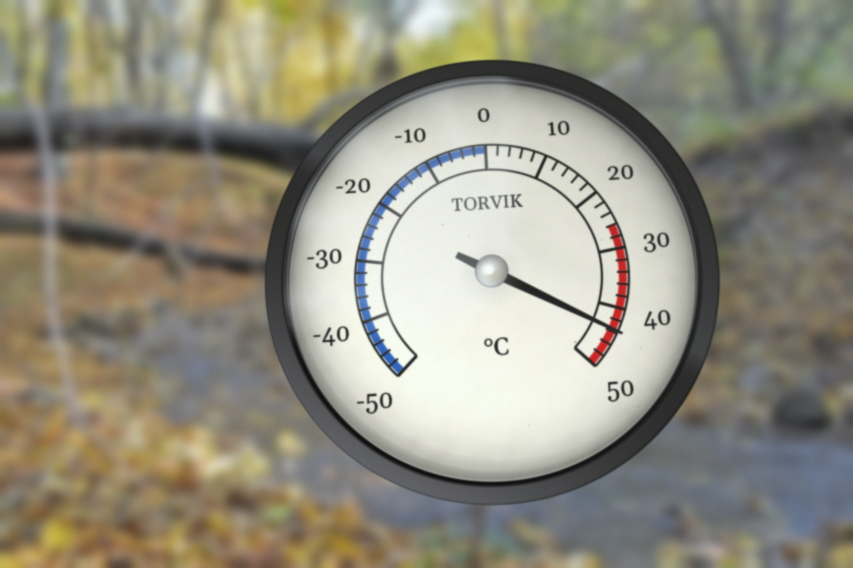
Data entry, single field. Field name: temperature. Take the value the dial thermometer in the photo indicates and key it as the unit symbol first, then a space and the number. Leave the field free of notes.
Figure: °C 44
